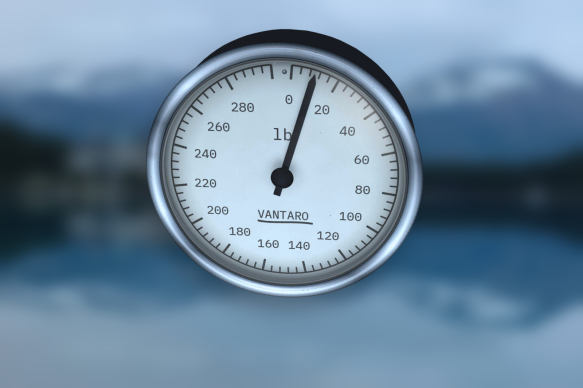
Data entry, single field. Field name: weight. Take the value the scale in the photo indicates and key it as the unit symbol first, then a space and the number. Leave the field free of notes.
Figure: lb 10
